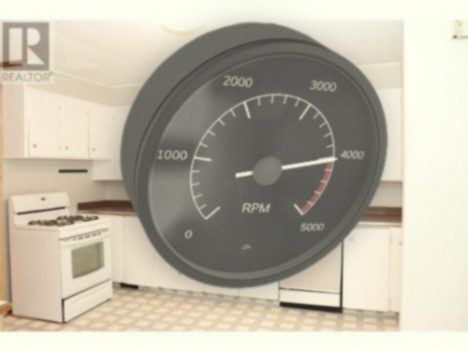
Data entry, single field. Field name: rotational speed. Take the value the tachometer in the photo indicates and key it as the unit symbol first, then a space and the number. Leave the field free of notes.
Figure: rpm 4000
